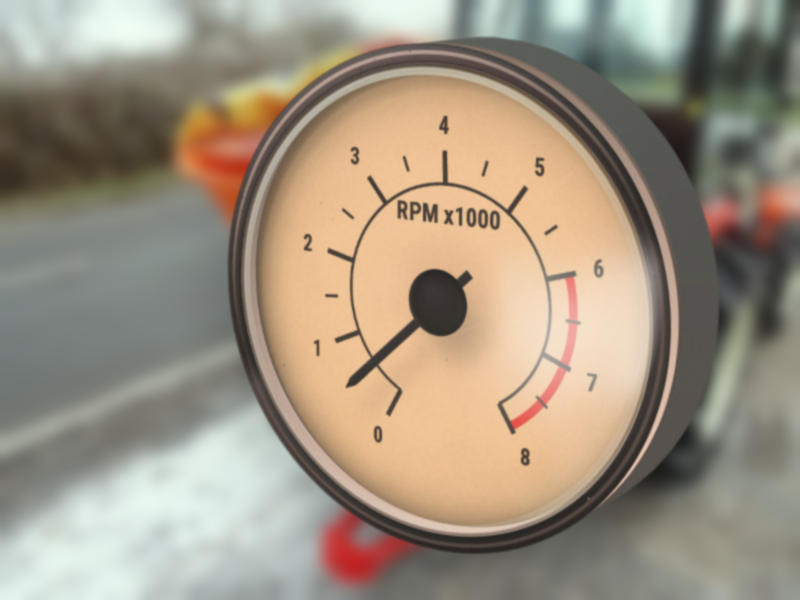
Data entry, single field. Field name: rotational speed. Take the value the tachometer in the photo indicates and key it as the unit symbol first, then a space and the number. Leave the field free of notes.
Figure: rpm 500
